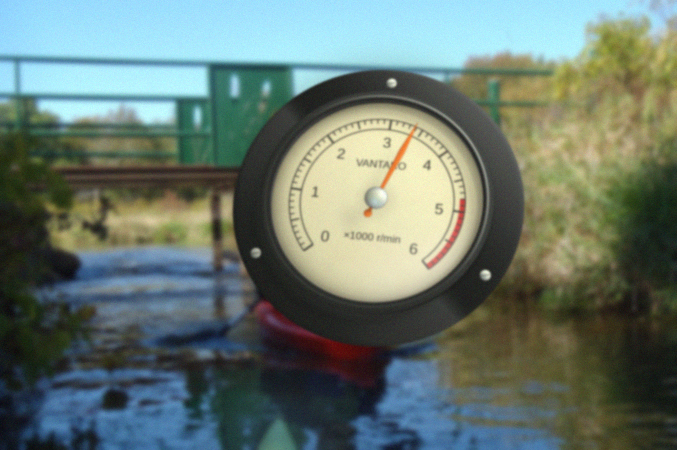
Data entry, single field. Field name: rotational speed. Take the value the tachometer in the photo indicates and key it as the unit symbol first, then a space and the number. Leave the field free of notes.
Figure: rpm 3400
